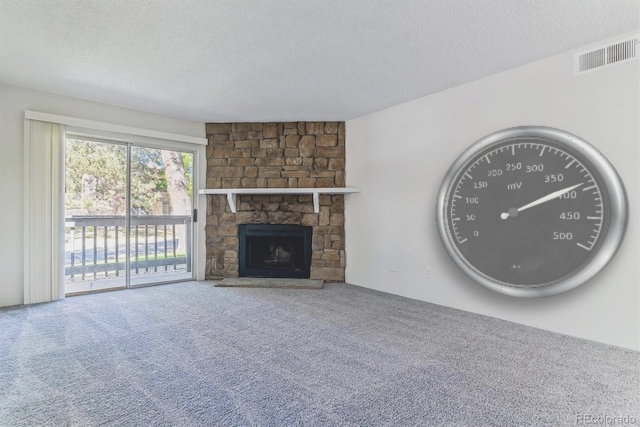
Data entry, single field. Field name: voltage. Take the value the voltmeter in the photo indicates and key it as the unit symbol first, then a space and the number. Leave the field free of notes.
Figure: mV 390
